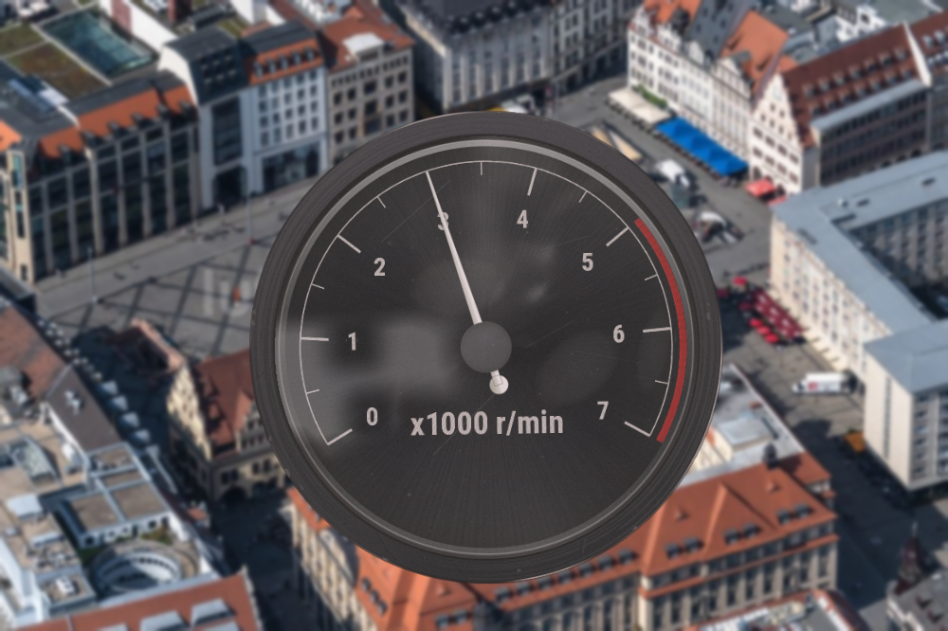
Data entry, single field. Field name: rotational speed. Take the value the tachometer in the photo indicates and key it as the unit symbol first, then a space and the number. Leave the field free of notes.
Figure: rpm 3000
